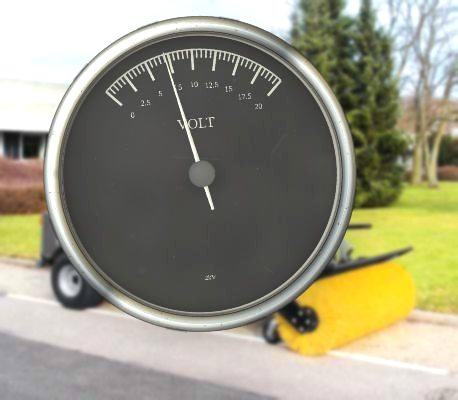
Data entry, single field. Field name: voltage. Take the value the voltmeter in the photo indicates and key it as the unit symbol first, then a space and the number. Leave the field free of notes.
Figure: V 7
